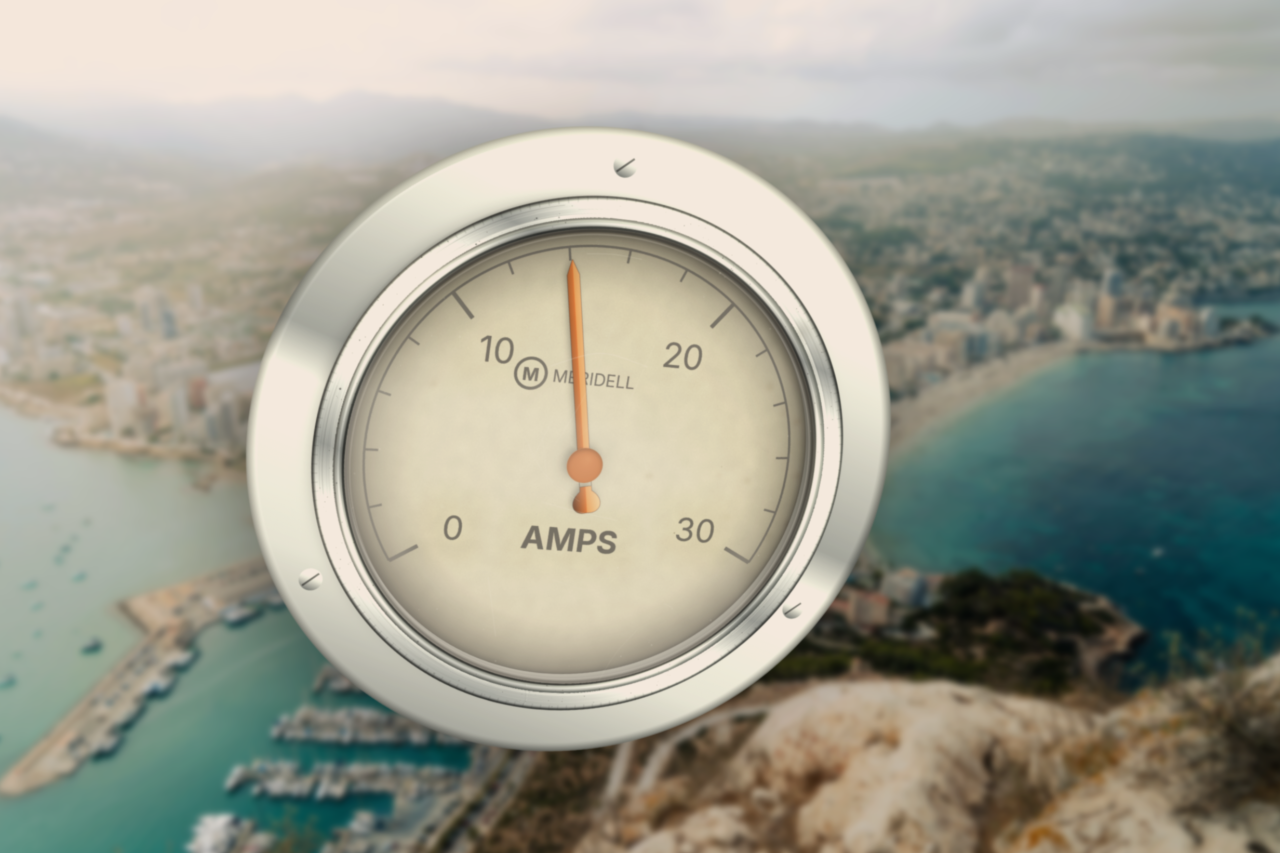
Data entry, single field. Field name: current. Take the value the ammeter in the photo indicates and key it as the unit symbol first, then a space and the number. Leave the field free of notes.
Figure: A 14
